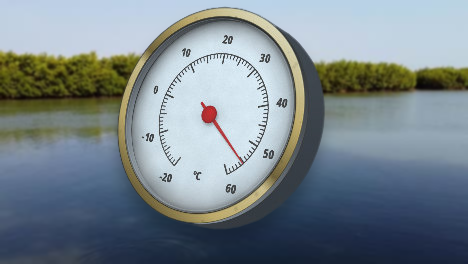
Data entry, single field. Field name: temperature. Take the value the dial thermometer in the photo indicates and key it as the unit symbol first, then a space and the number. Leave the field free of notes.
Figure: °C 55
